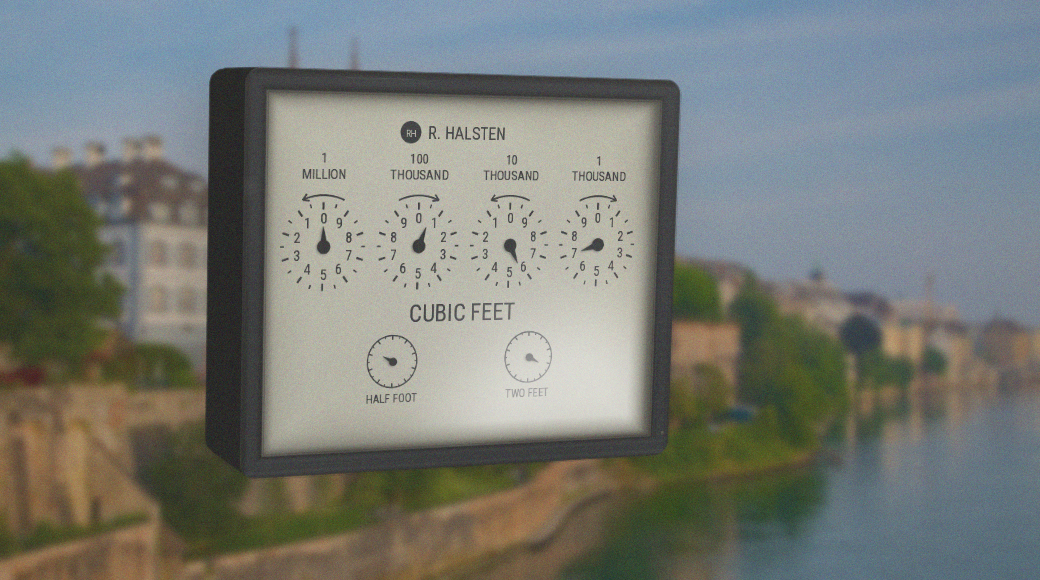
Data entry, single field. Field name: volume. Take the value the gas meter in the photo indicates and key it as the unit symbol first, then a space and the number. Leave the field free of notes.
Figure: ft³ 5700
